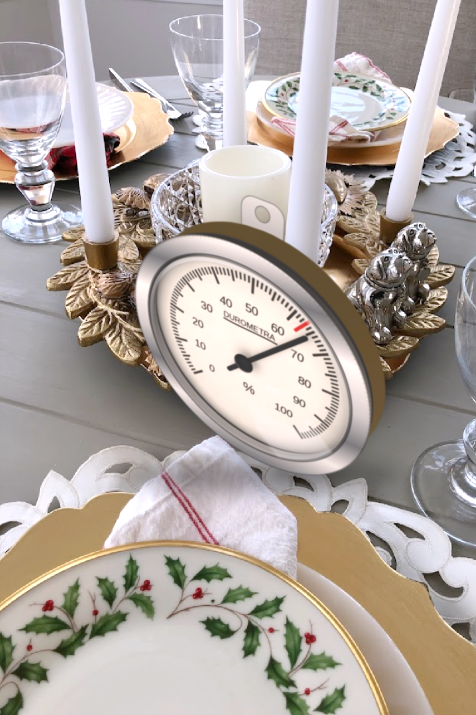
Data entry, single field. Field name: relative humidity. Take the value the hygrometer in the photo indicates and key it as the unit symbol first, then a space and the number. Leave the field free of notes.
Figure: % 65
